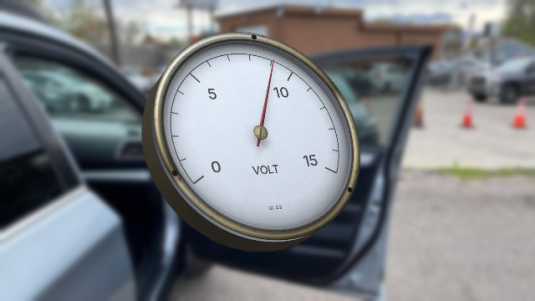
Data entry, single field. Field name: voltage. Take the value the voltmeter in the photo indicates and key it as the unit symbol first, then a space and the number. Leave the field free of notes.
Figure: V 9
